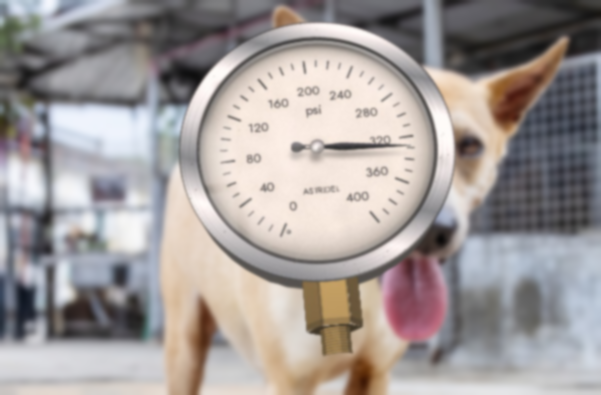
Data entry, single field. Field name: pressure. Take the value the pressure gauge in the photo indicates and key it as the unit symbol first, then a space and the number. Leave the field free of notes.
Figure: psi 330
